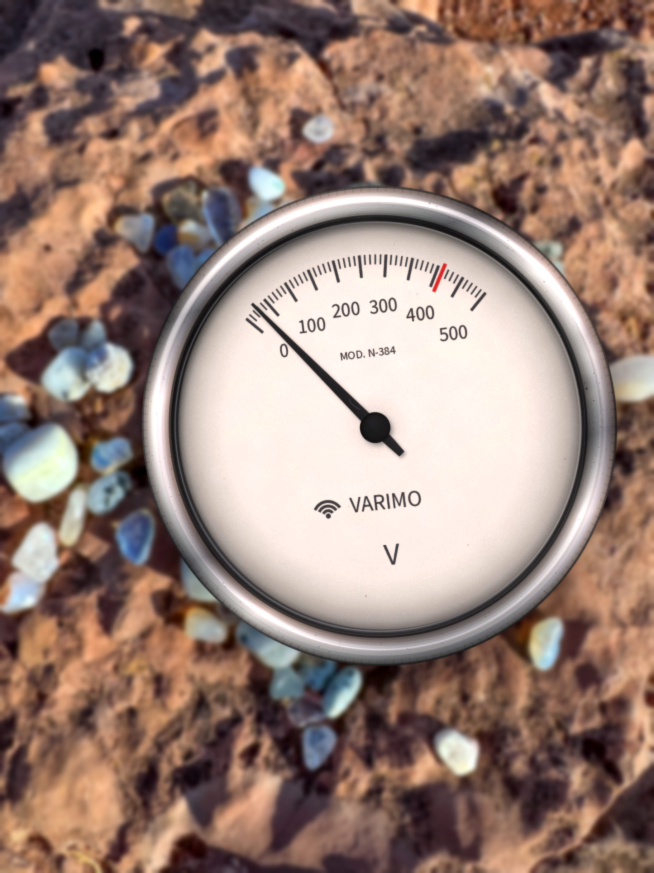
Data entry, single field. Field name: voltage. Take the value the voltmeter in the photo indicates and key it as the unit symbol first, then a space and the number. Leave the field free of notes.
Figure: V 30
